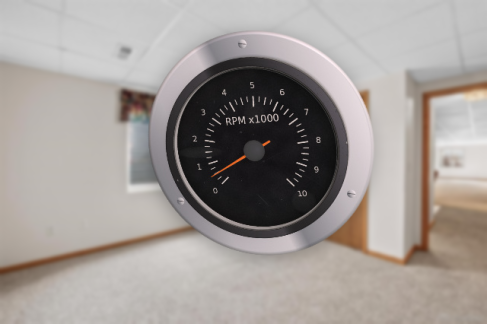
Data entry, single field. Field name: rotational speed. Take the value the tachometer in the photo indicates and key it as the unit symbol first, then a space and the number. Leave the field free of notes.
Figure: rpm 500
